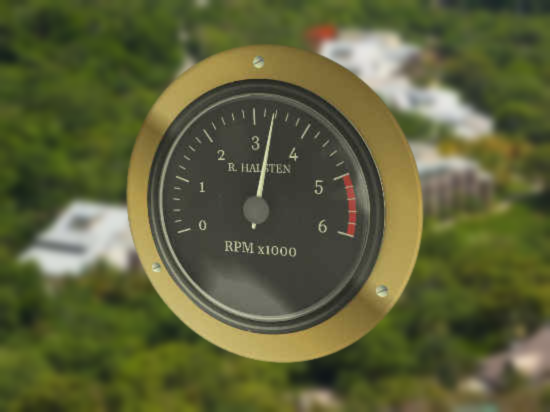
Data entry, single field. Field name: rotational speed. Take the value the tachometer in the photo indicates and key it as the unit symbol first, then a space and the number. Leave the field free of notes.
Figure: rpm 3400
